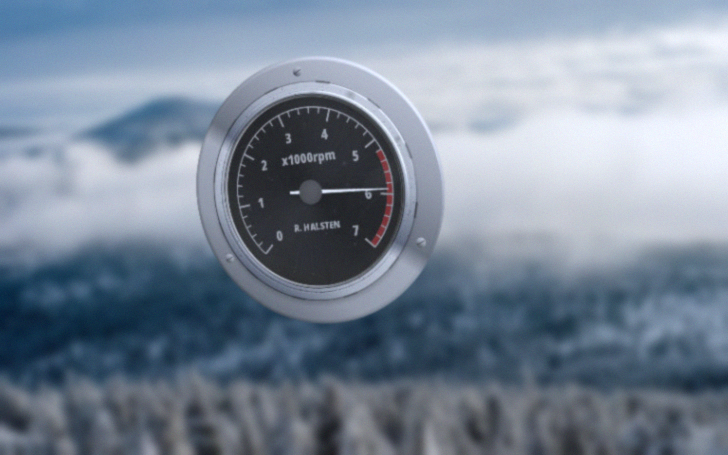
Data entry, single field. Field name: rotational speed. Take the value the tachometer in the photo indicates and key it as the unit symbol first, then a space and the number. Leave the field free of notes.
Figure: rpm 5900
